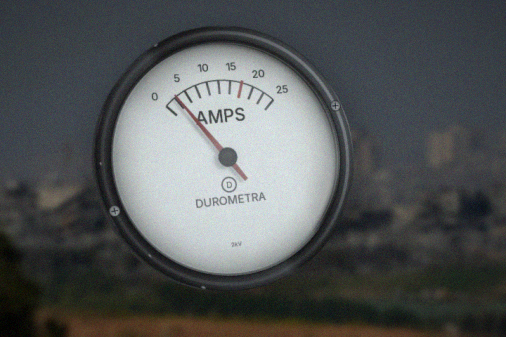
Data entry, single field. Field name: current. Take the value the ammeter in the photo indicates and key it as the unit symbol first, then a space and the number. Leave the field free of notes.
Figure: A 2.5
